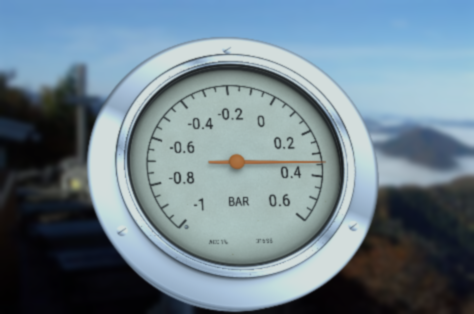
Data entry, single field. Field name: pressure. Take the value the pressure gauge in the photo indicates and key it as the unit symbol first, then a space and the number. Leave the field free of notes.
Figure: bar 0.35
